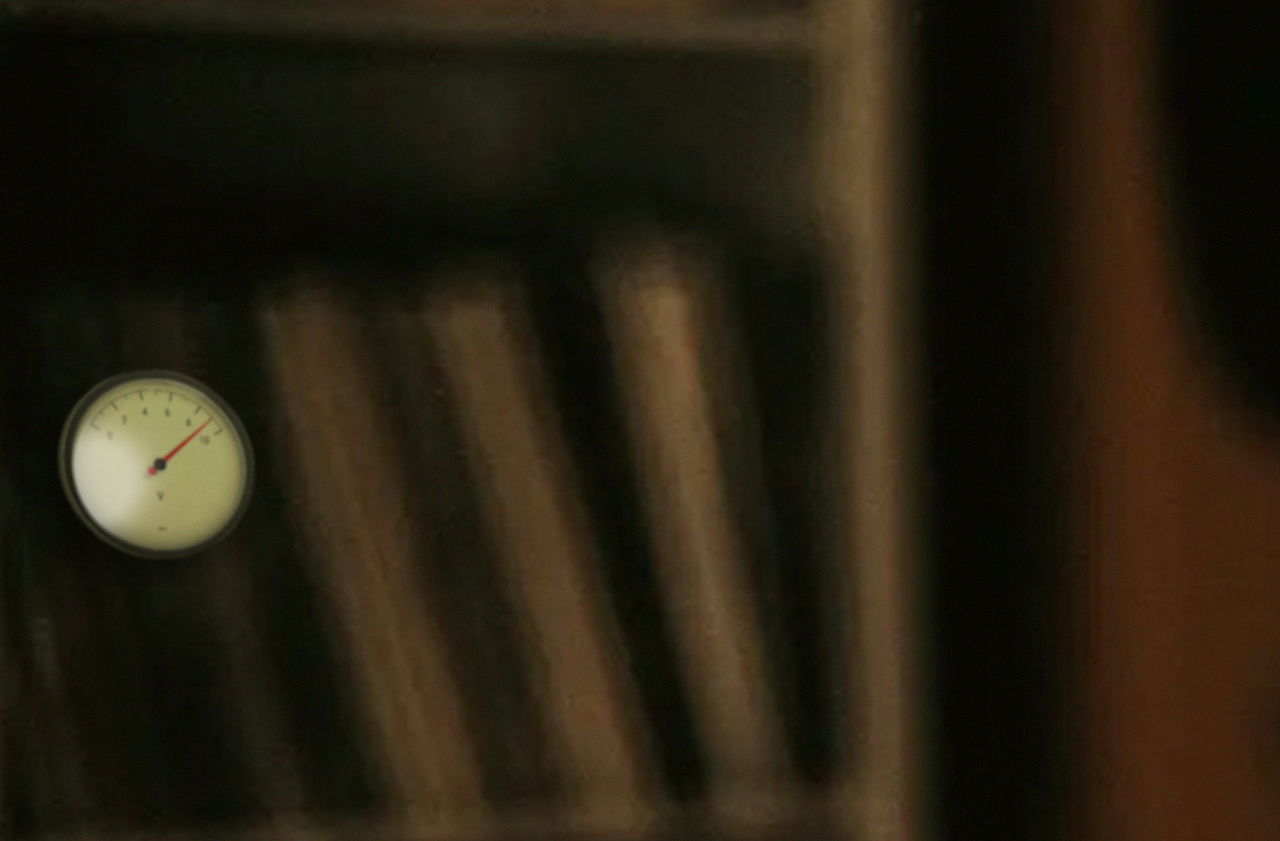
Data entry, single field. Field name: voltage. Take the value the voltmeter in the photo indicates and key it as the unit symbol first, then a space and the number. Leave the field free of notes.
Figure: V 9
